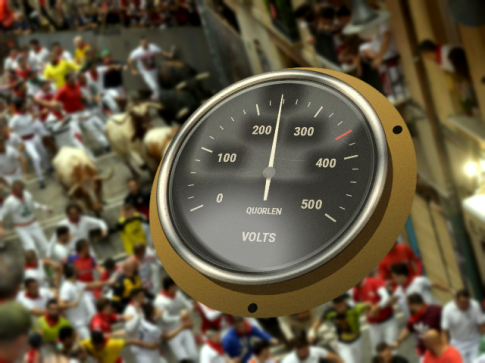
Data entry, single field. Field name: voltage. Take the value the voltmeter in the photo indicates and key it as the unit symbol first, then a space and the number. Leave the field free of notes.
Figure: V 240
